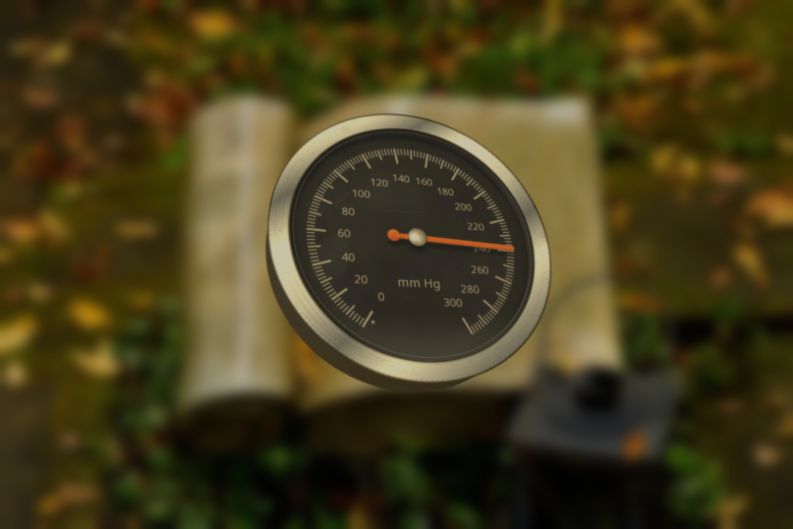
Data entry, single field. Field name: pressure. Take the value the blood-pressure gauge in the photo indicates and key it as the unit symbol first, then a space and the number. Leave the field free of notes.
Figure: mmHg 240
